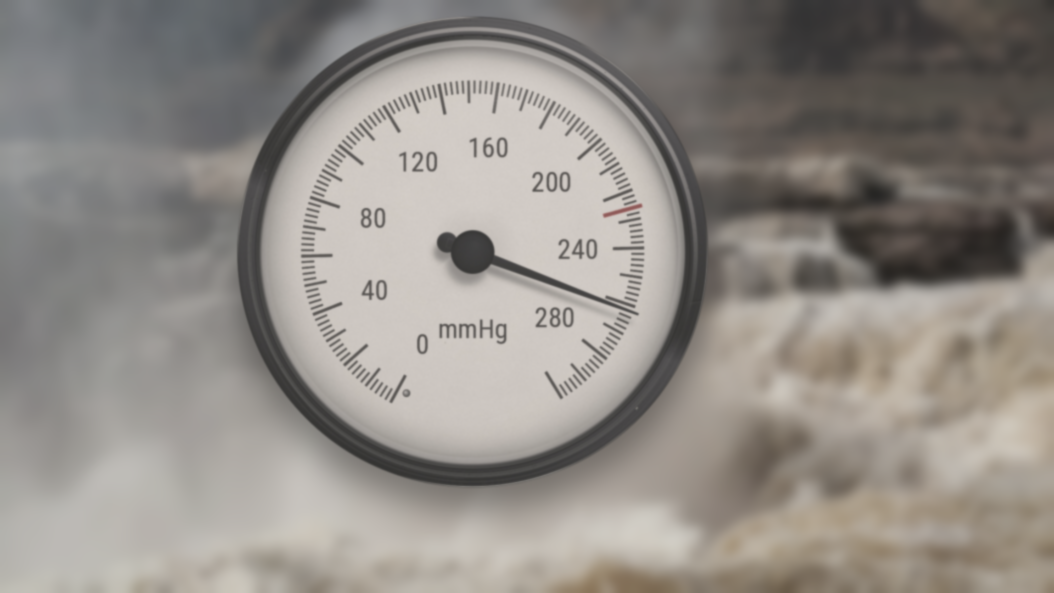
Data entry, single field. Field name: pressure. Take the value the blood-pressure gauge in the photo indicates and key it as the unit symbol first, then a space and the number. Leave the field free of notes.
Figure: mmHg 262
